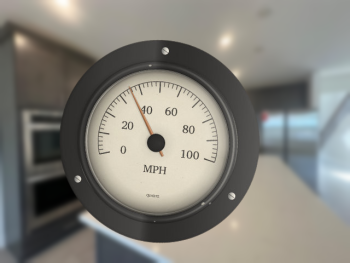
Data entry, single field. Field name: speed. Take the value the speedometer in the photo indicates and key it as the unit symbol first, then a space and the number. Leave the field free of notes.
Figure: mph 36
